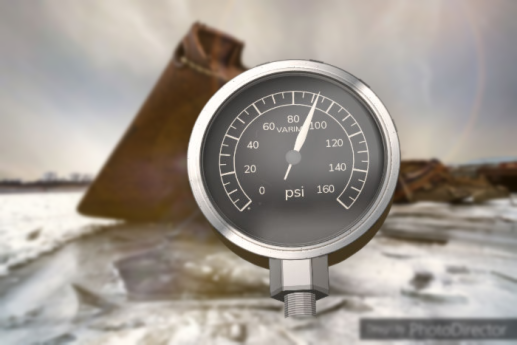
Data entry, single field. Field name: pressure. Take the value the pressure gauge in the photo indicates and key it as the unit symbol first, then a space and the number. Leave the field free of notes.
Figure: psi 92.5
